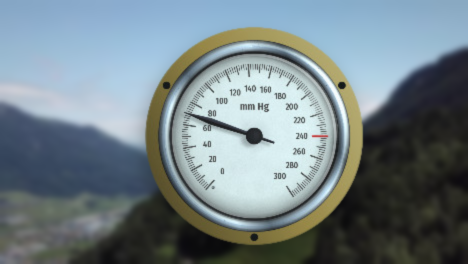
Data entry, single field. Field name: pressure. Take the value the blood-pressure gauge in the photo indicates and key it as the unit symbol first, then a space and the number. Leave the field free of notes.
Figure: mmHg 70
